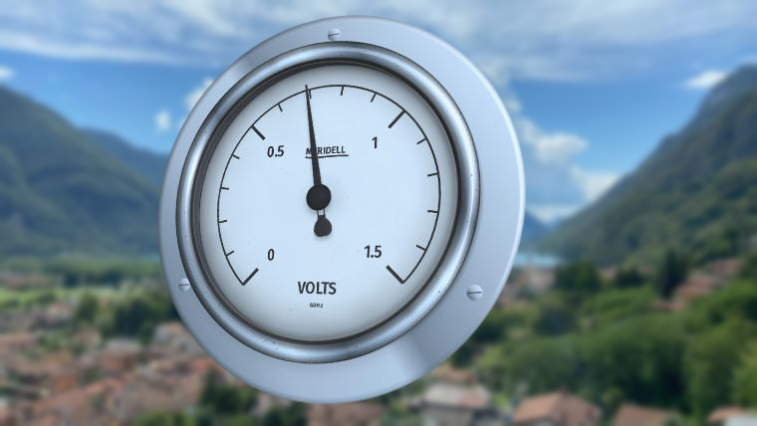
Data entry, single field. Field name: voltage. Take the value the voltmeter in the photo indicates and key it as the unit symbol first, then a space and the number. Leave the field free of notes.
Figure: V 0.7
